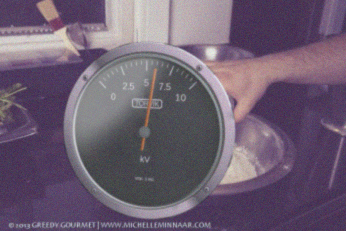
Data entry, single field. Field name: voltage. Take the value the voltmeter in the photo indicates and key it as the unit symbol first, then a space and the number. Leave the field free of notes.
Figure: kV 6
